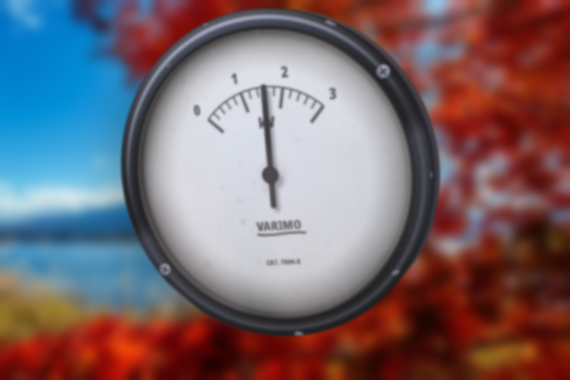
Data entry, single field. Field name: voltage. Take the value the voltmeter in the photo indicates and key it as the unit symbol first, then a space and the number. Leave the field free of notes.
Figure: kV 1.6
